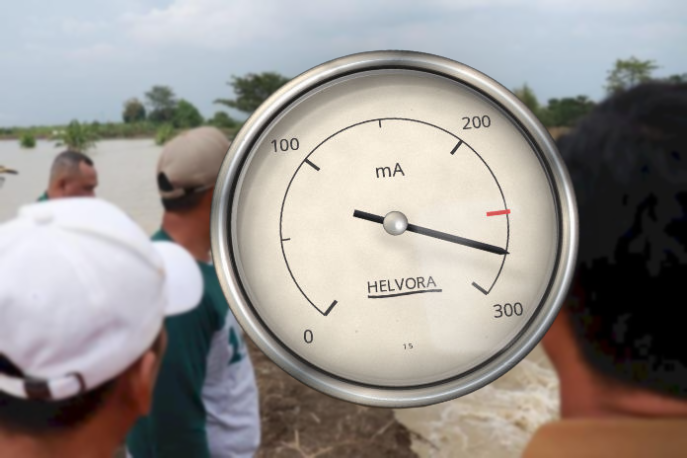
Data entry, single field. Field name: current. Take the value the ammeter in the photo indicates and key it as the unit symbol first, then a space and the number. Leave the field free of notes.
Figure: mA 275
